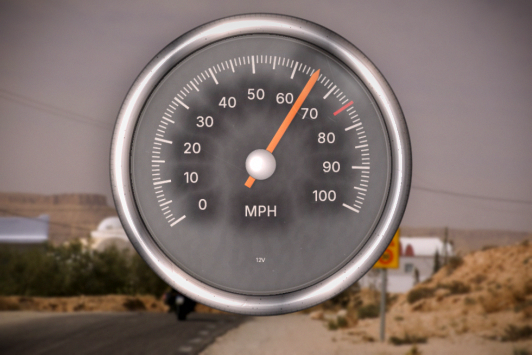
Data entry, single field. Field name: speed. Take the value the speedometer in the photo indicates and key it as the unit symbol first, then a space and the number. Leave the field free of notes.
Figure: mph 65
